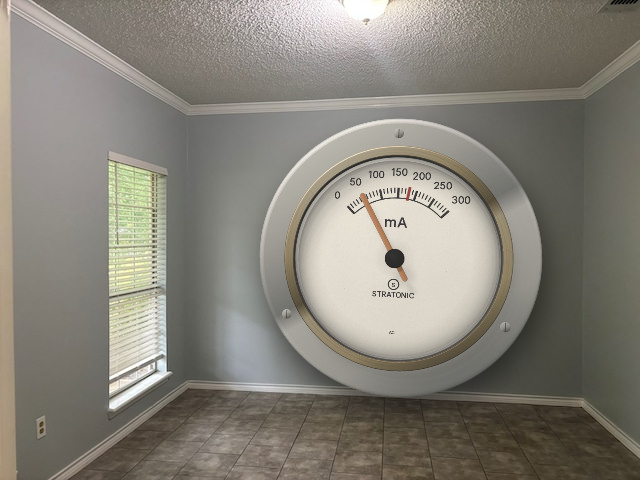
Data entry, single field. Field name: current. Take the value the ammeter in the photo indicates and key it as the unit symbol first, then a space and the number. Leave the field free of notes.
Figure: mA 50
